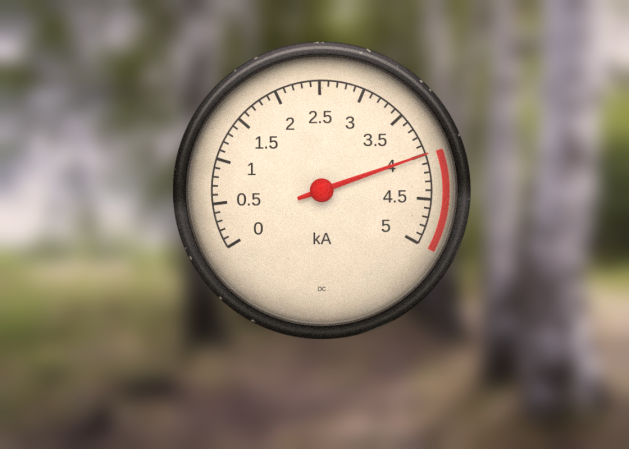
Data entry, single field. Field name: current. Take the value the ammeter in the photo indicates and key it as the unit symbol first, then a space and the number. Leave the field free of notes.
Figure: kA 4
